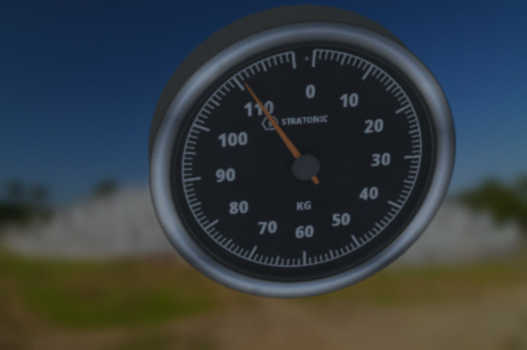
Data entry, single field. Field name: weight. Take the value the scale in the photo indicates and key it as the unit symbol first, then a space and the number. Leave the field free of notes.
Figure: kg 111
